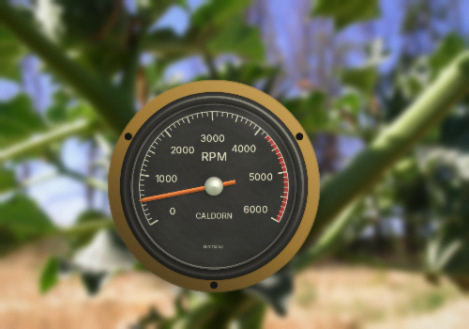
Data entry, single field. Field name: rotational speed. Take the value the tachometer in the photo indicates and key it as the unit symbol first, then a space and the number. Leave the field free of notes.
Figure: rpm 500
